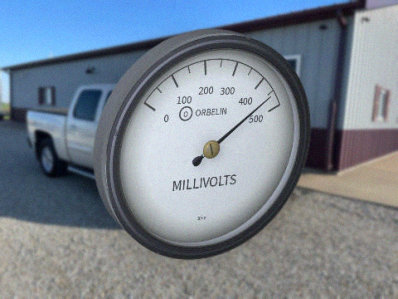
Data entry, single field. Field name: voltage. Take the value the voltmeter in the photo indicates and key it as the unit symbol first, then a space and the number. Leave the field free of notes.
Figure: mV 450
